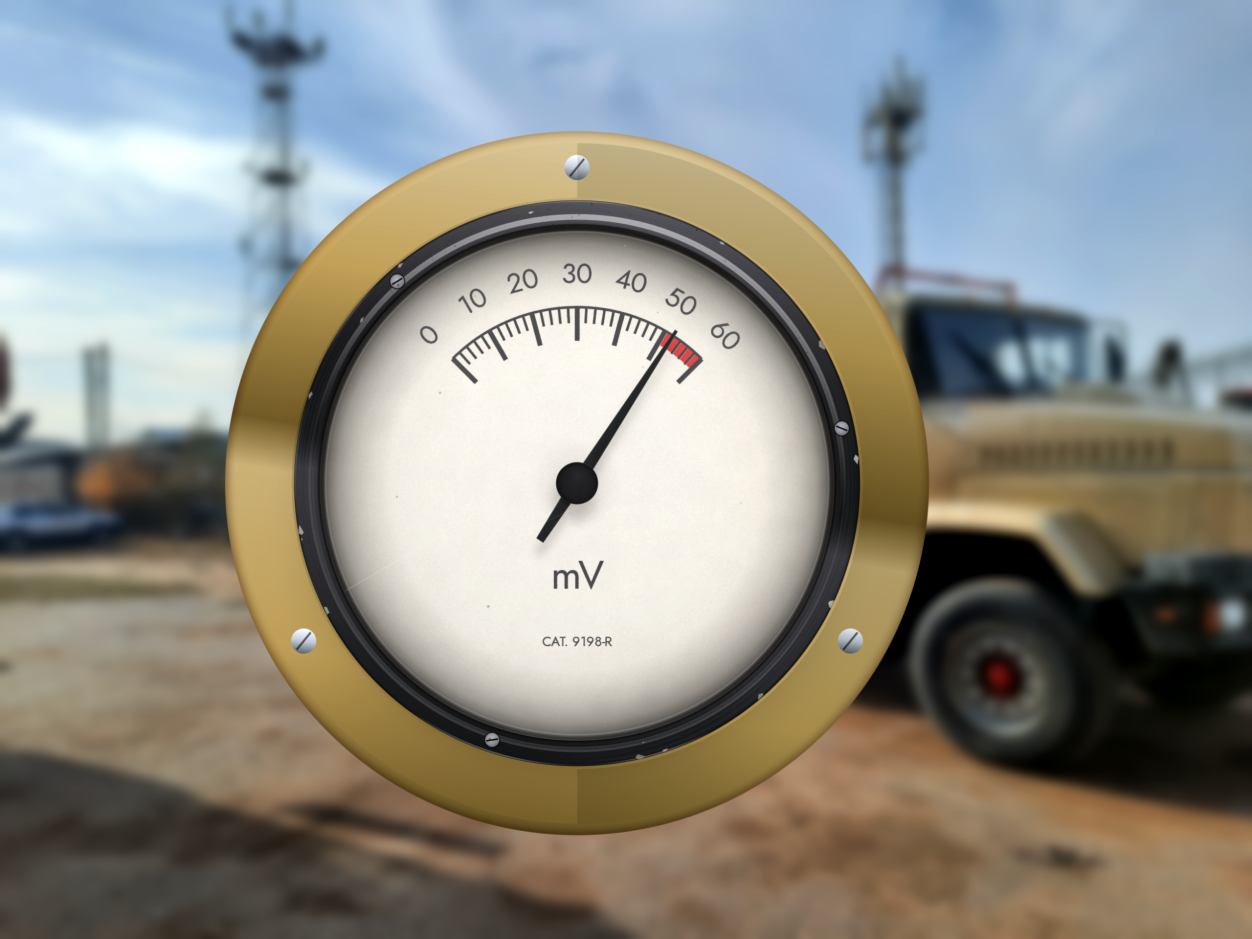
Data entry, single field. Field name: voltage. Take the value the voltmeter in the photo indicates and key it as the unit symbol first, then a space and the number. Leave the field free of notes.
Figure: mV 52
